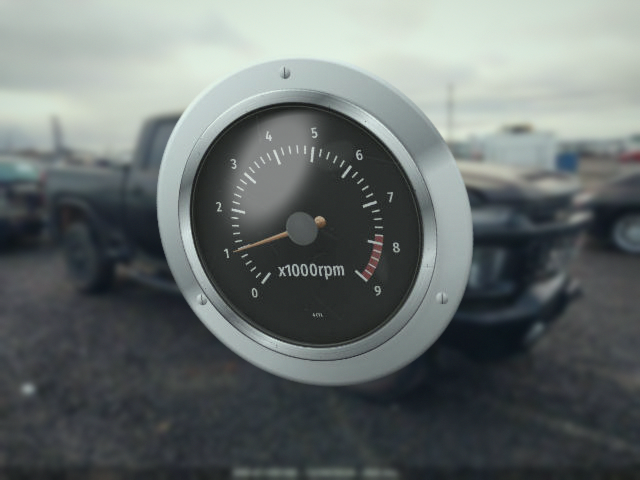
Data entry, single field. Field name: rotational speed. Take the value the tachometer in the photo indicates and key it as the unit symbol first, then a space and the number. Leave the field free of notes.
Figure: rpm 1000
